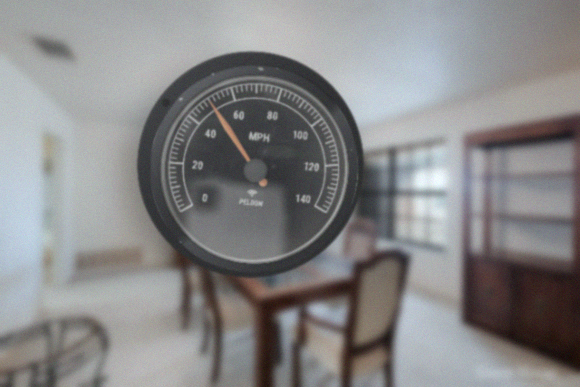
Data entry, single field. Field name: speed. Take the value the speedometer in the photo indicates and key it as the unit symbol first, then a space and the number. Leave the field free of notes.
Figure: mph 50
